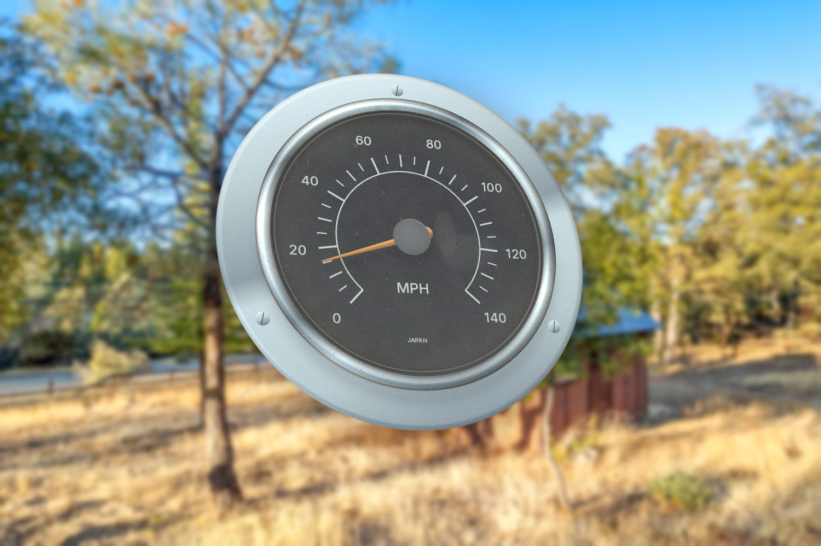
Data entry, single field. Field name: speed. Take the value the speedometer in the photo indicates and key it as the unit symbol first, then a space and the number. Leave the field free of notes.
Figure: mph 15
